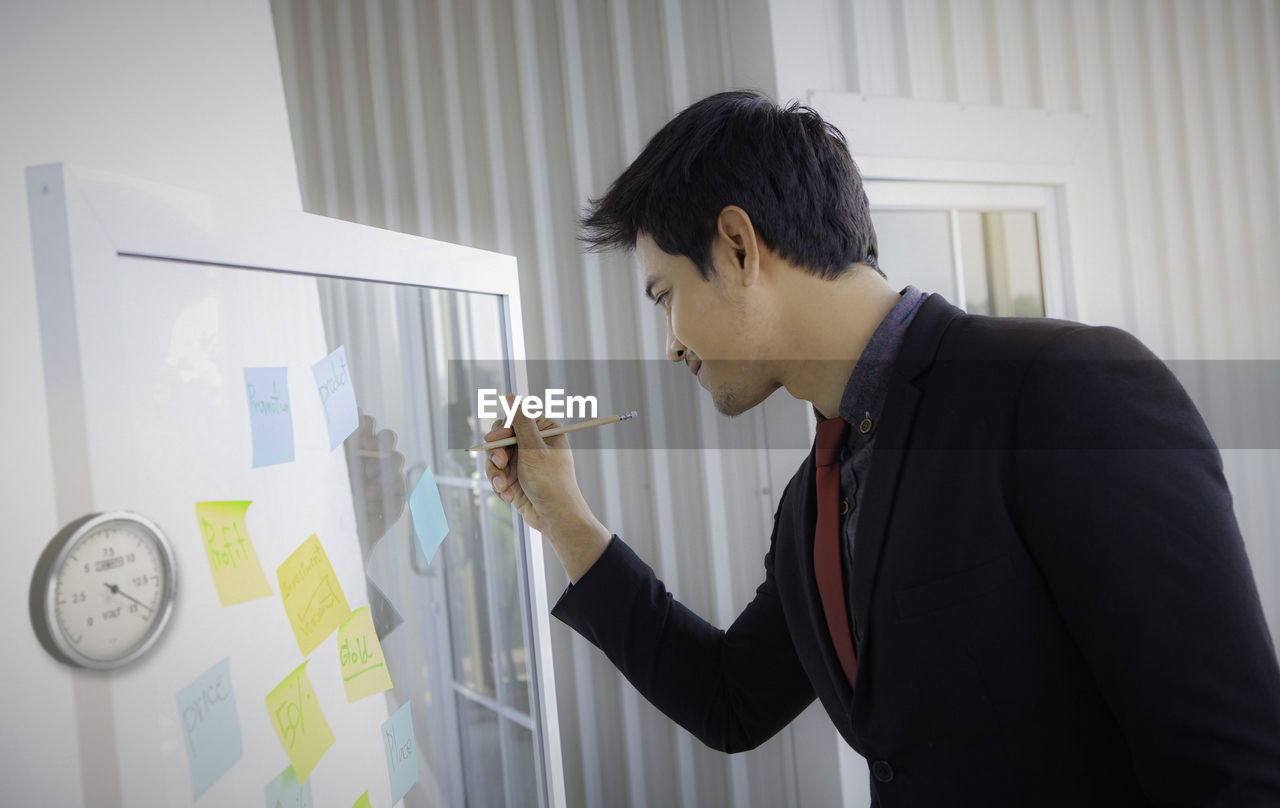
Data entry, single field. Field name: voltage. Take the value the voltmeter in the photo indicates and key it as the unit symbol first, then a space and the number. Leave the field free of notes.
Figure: V 14.5
